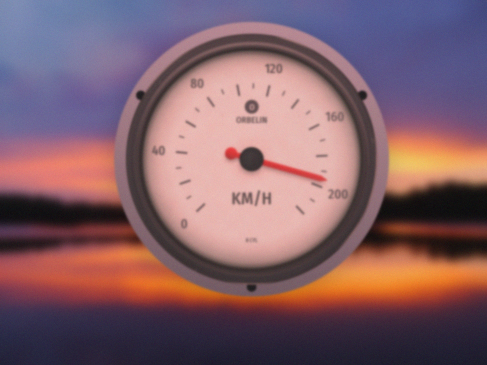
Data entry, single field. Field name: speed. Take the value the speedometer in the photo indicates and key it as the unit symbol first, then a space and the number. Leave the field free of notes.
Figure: km/h 195
